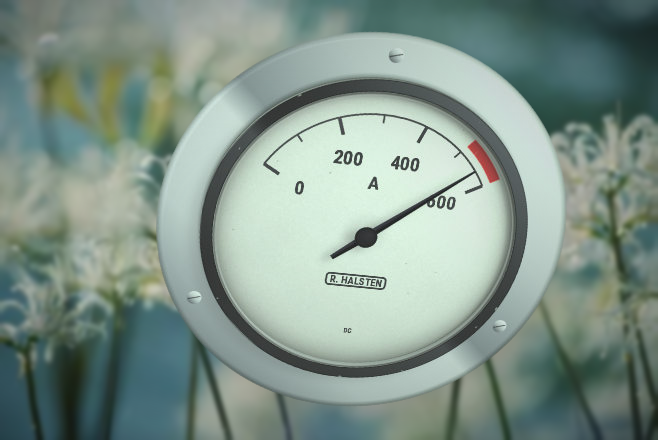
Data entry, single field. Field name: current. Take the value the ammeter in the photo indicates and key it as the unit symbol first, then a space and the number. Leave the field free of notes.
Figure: A 550
